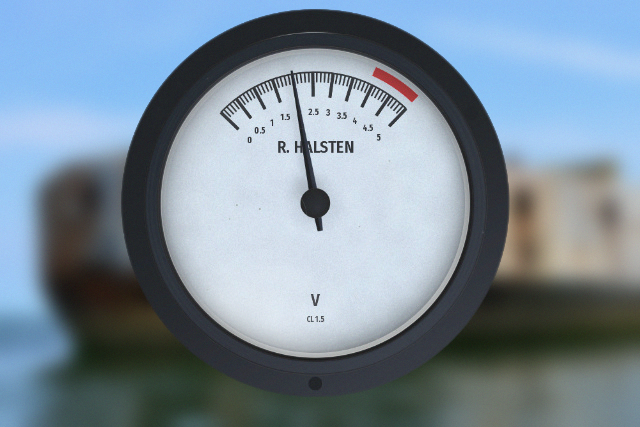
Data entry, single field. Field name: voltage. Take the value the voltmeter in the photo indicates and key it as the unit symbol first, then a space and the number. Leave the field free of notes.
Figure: V 2
